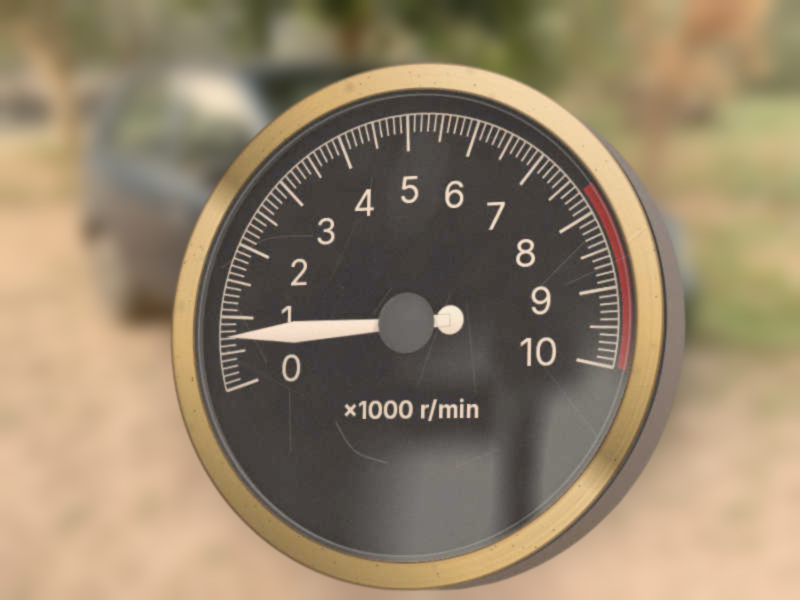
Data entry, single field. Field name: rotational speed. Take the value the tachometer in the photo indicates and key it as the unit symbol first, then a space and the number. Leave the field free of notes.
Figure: rpm 700
